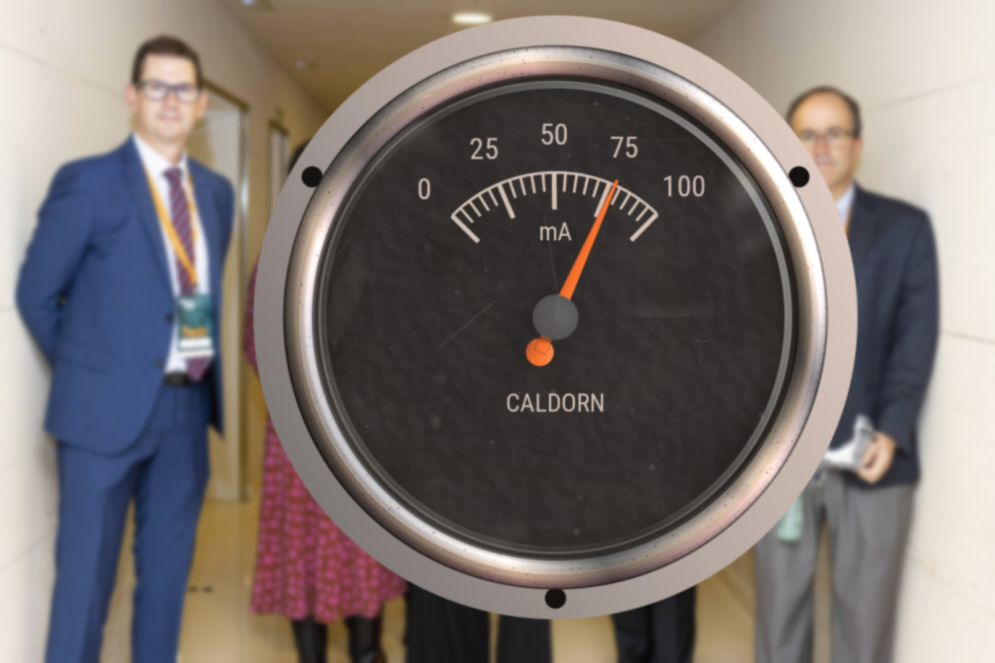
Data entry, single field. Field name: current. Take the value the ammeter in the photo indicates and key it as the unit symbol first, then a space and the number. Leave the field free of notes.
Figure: mA 77.5
